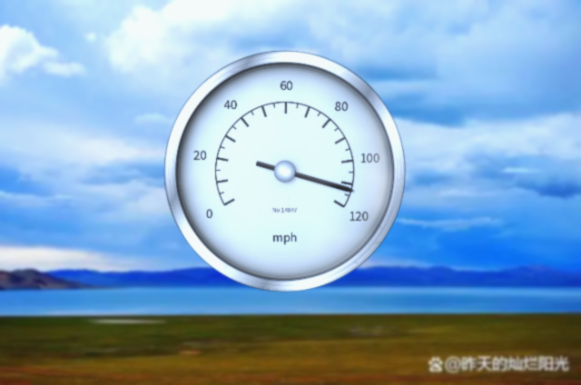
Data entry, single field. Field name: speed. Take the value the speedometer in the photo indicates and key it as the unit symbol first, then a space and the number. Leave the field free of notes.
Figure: mph 112.5
